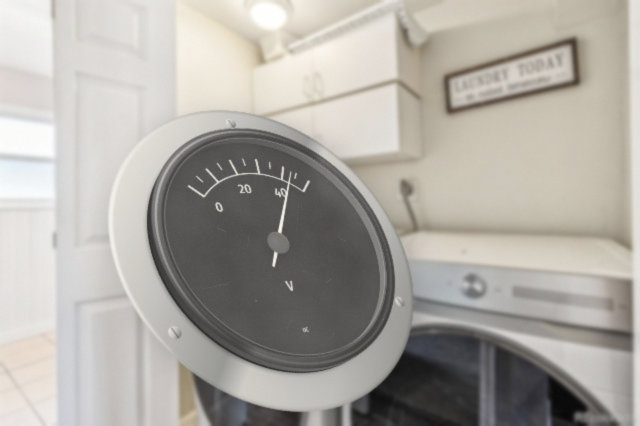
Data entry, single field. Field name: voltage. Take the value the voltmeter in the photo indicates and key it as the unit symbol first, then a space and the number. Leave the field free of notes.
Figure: V 42.5
